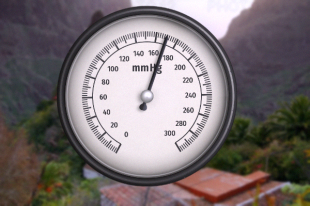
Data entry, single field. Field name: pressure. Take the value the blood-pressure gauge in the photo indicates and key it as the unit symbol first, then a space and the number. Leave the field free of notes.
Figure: mmHg 170
